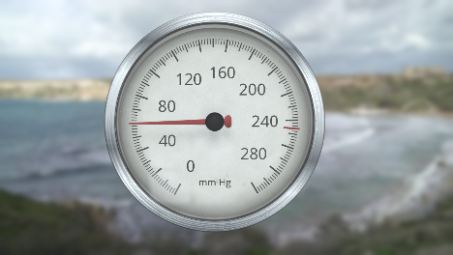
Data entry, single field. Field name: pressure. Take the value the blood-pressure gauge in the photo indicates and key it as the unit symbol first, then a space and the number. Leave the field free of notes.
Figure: mmHg 60
